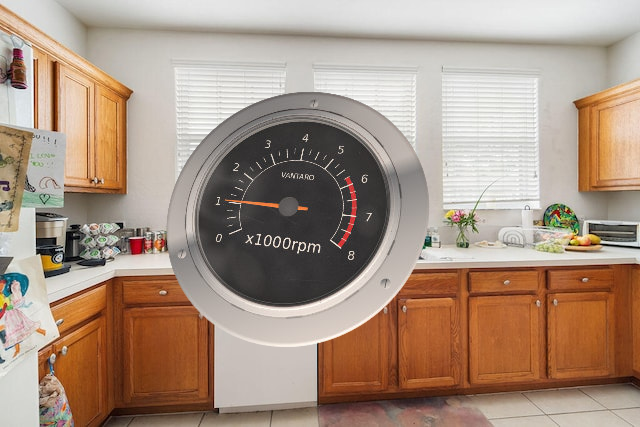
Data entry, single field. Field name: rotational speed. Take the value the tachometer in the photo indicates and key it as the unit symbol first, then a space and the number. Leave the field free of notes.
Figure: rpm 1000
